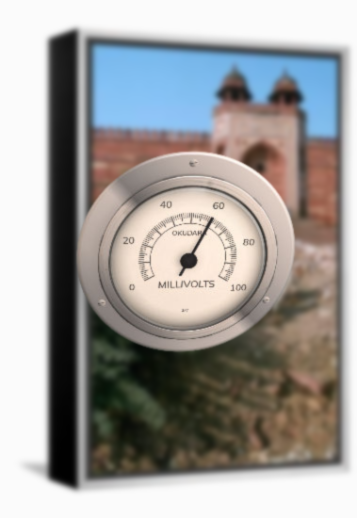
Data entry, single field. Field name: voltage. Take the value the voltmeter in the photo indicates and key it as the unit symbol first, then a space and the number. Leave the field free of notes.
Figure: mV 60
